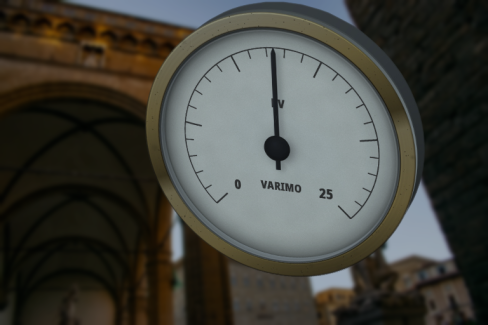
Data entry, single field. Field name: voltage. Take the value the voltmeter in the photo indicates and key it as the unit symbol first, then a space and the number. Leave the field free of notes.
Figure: kV 12.5
